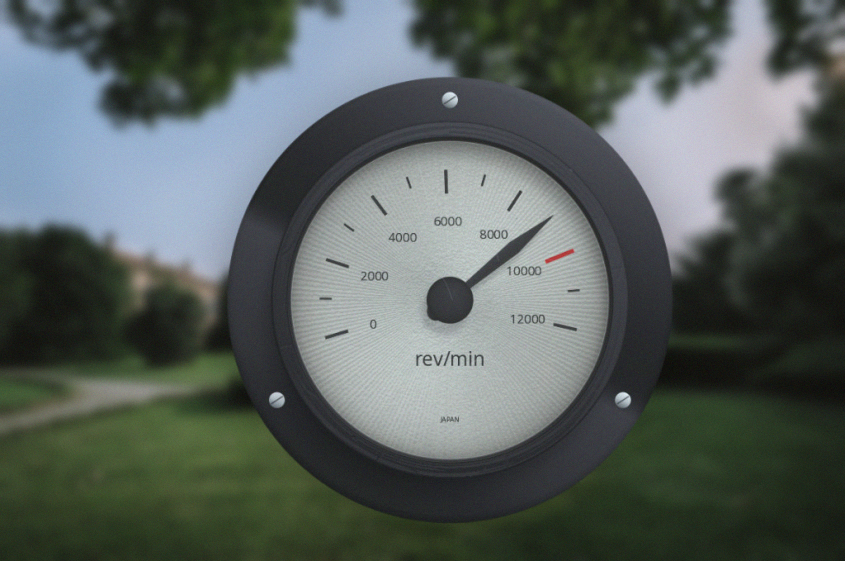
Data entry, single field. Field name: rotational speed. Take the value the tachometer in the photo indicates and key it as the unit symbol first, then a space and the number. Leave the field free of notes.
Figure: rpm 9000
